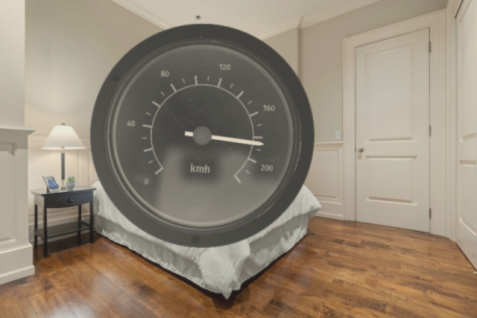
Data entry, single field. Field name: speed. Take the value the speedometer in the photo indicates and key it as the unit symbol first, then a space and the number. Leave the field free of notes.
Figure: km/h 185
